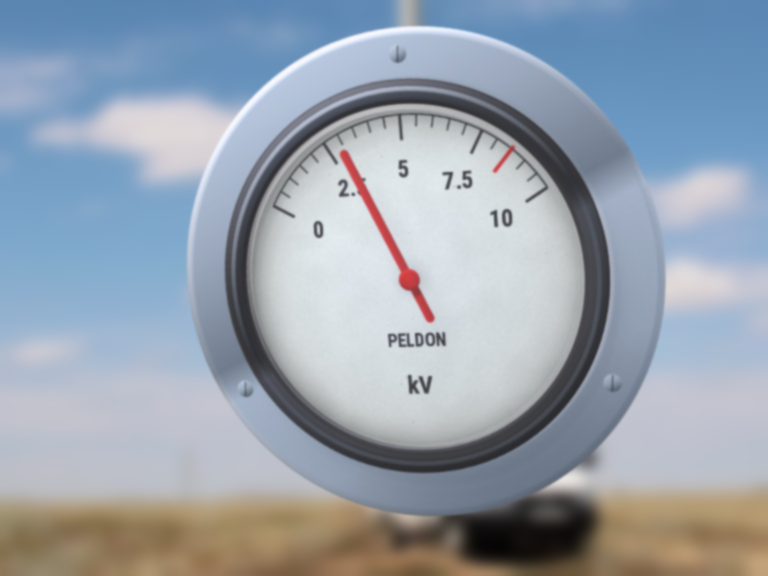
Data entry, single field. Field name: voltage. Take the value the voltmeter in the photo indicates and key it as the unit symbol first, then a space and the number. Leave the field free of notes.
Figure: kV 3
